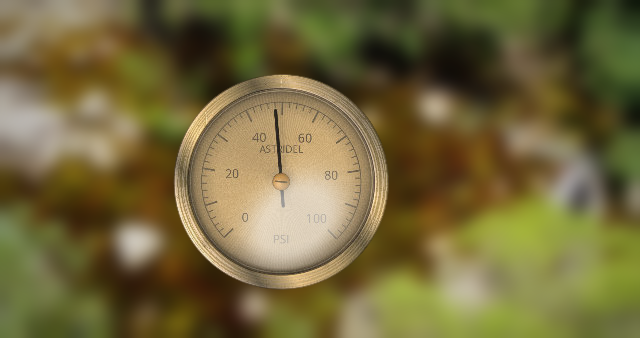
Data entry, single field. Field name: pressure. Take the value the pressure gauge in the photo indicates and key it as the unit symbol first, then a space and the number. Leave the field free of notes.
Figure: psi 48
